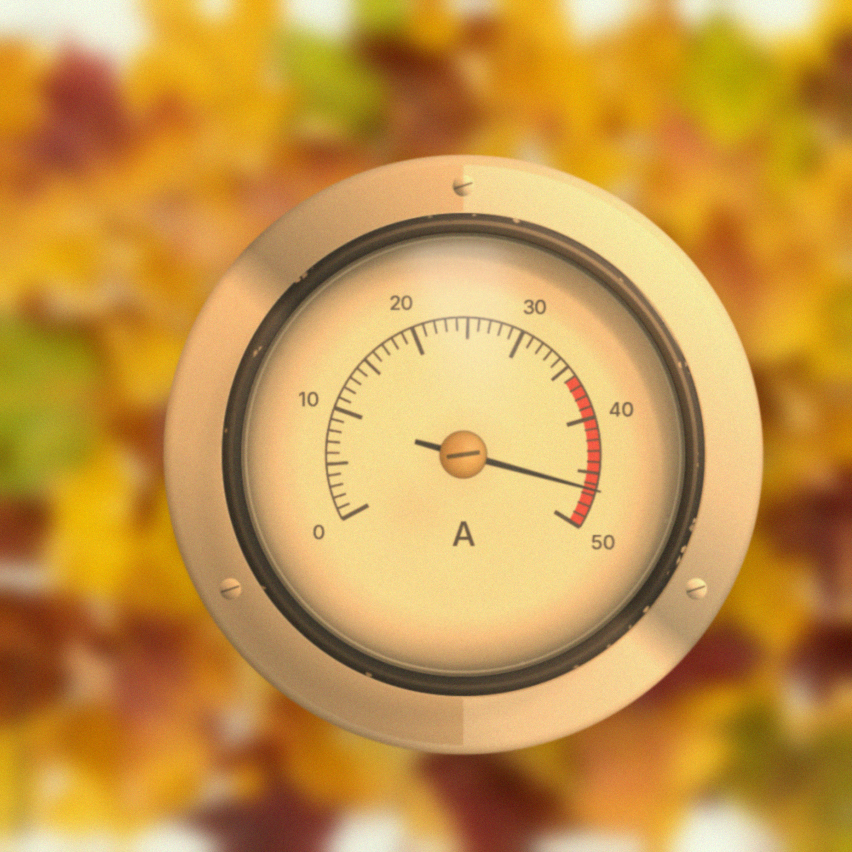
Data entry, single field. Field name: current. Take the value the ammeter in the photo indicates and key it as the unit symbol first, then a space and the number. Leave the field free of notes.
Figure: A 46.5
